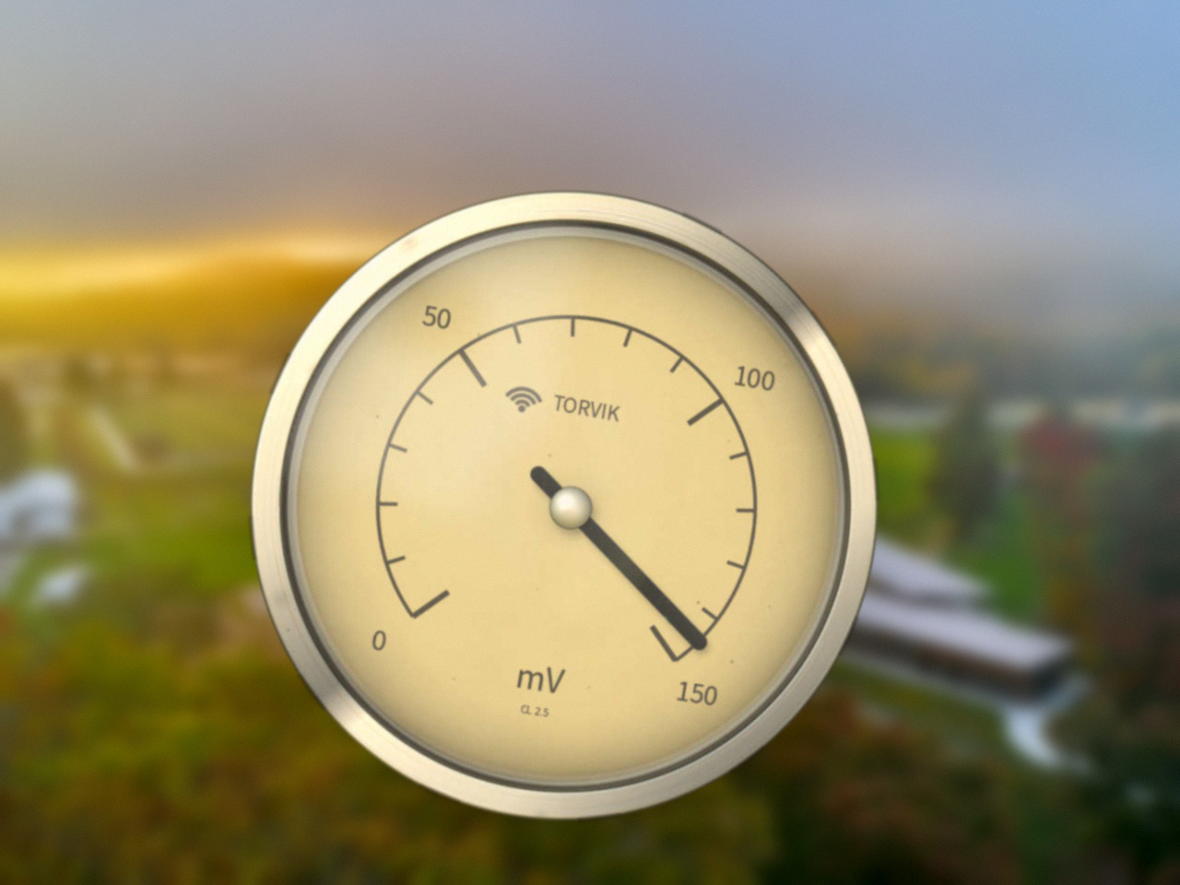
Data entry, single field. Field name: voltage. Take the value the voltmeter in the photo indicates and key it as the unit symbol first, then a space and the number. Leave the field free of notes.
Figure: mV 145
